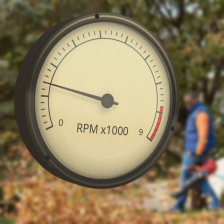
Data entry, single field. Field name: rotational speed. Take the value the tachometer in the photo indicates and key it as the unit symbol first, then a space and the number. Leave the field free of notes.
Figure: rpm 1400
